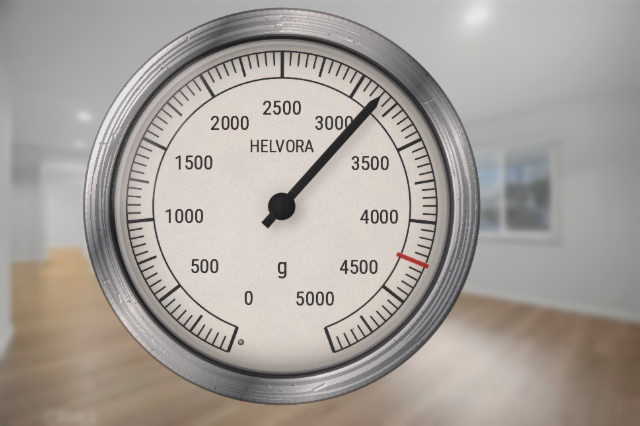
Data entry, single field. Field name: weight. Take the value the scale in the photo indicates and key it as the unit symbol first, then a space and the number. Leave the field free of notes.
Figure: g 3150
